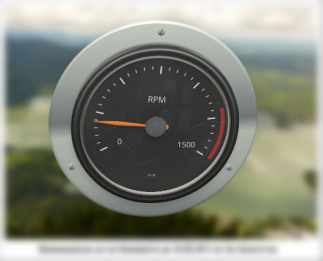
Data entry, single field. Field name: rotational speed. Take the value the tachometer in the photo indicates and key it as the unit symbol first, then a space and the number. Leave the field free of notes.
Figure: rpm 200
